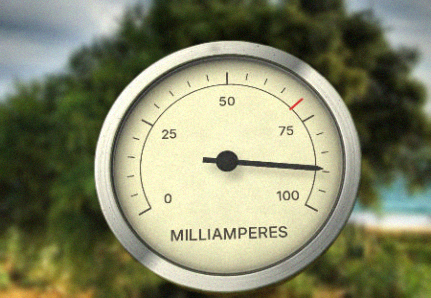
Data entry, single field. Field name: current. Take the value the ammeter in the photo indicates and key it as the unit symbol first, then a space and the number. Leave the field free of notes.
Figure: mA 90
